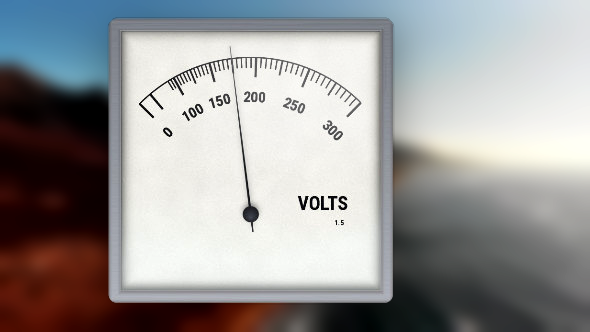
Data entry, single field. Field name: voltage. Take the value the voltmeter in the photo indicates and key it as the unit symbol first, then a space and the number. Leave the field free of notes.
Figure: V 175
